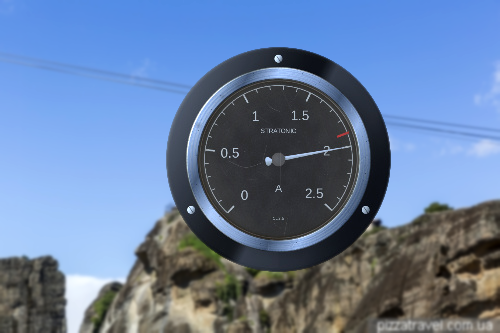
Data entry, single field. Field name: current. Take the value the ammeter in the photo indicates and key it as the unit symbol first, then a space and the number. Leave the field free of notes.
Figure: A 2
